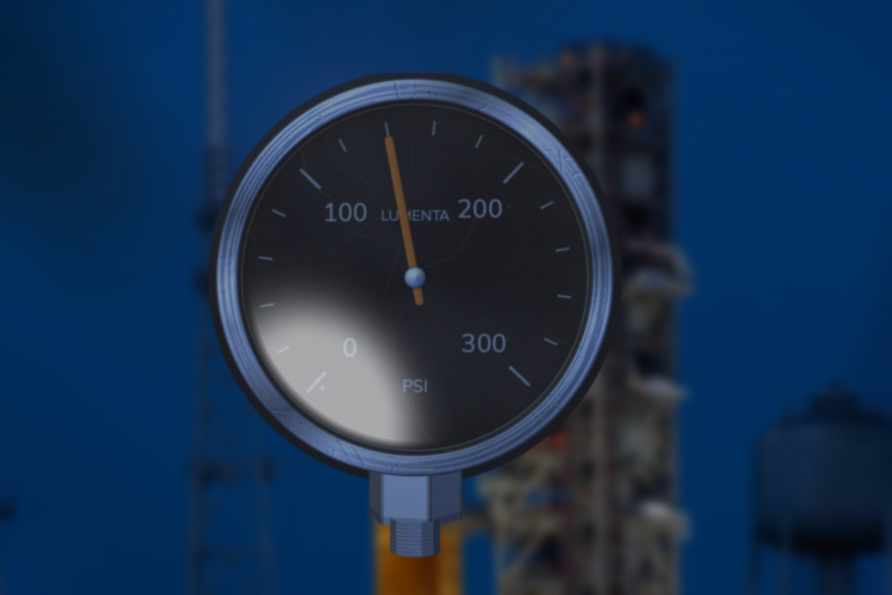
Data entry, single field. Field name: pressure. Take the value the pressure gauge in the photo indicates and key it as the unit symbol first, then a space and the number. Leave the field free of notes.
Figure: psi 140
